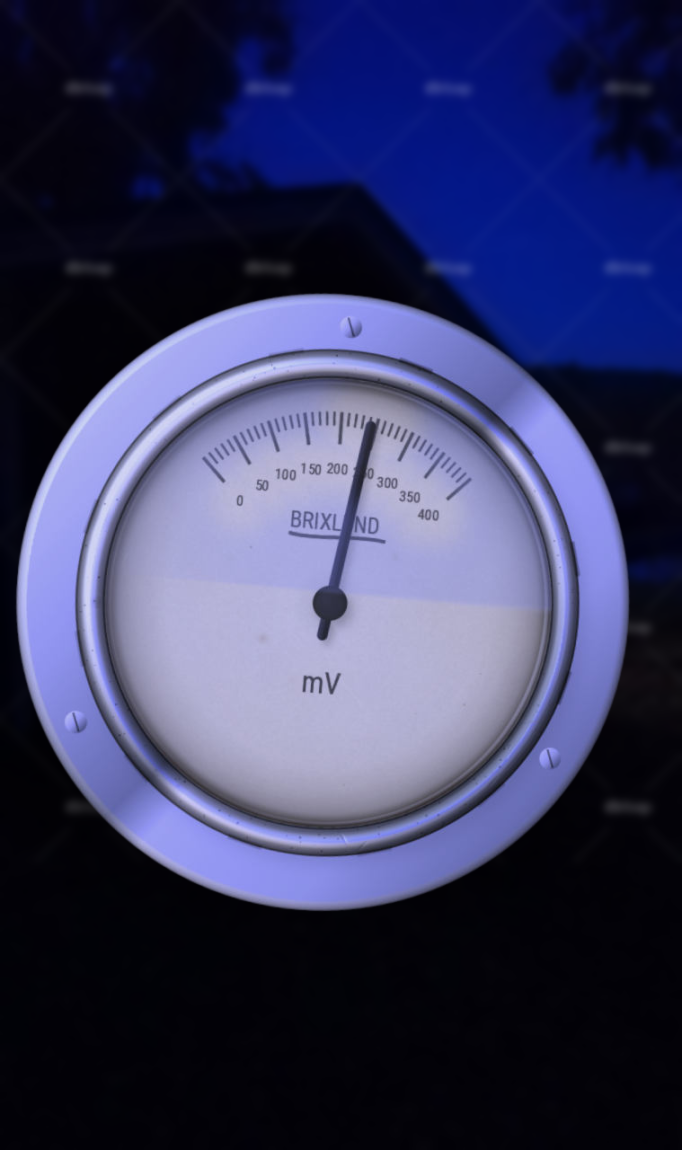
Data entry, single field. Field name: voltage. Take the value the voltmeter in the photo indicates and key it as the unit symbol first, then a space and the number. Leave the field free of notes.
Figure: mV 240
